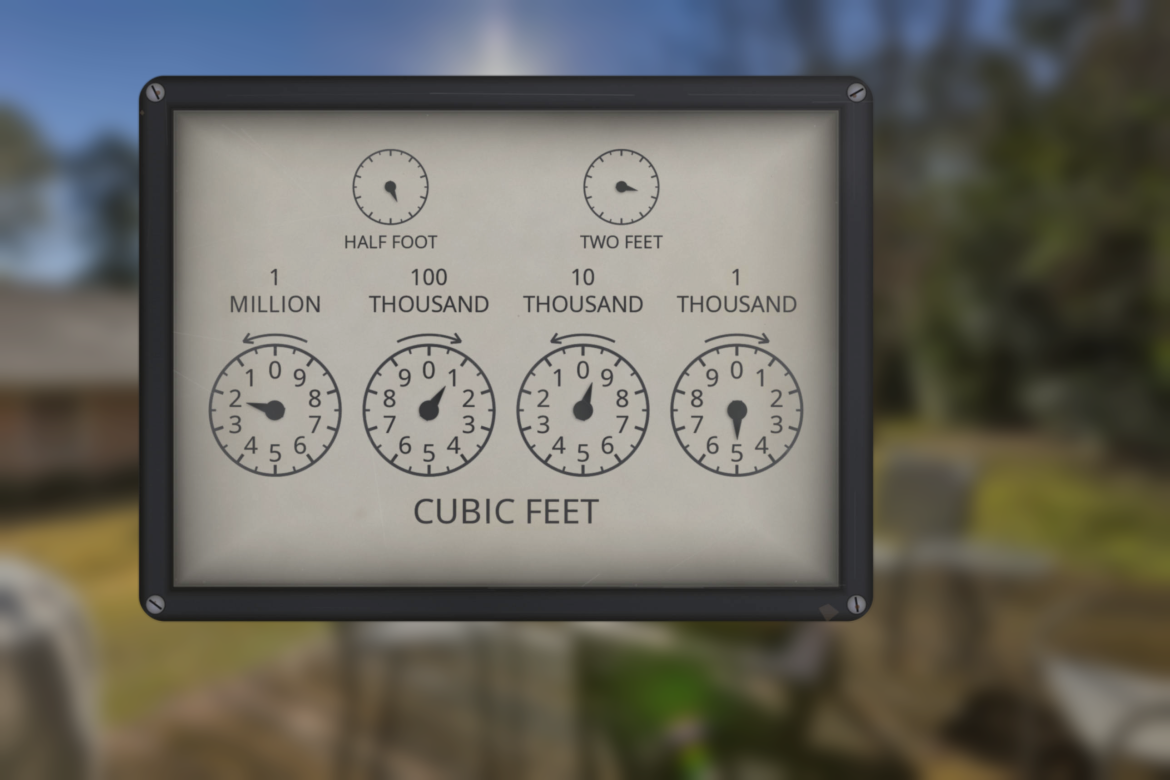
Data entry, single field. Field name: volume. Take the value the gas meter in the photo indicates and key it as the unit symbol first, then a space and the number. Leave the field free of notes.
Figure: ft³ 209500
